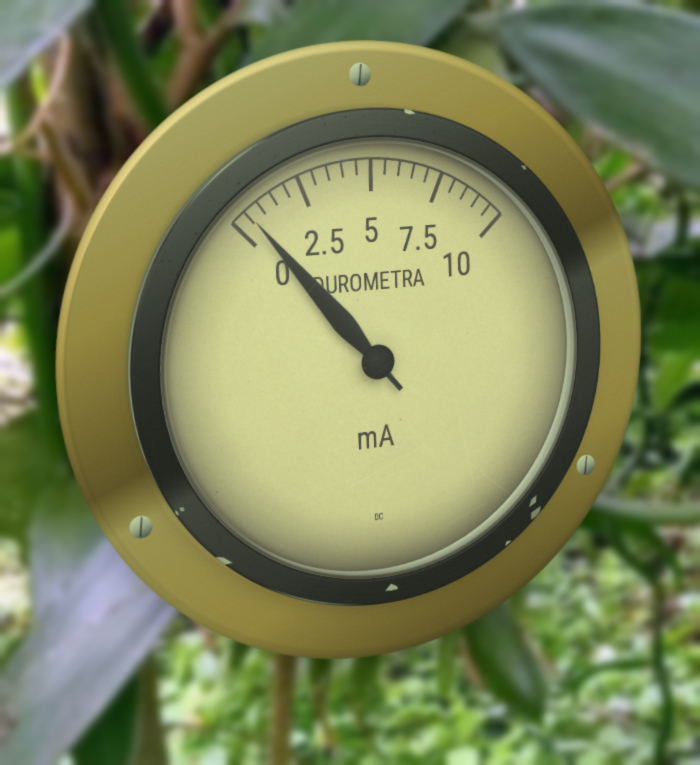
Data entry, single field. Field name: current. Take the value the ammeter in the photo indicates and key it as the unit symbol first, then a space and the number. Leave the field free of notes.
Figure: mA 0.5
